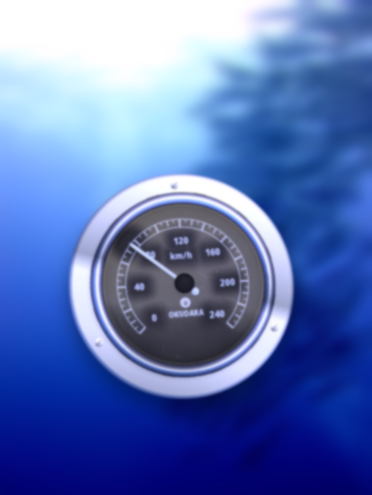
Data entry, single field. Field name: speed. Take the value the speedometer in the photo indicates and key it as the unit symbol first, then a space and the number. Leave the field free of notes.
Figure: km/h 75
